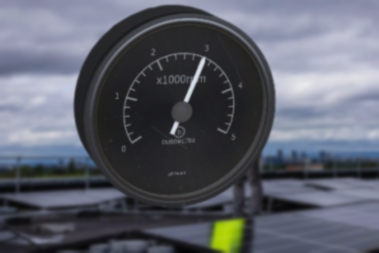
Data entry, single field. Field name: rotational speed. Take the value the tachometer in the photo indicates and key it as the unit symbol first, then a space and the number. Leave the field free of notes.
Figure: rpm 3000
